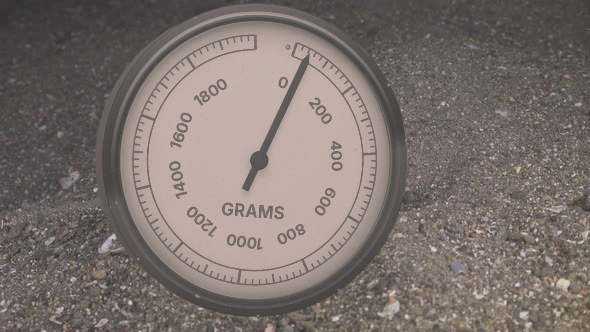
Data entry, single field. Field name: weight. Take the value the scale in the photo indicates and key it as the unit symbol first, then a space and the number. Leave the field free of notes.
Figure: g 40
